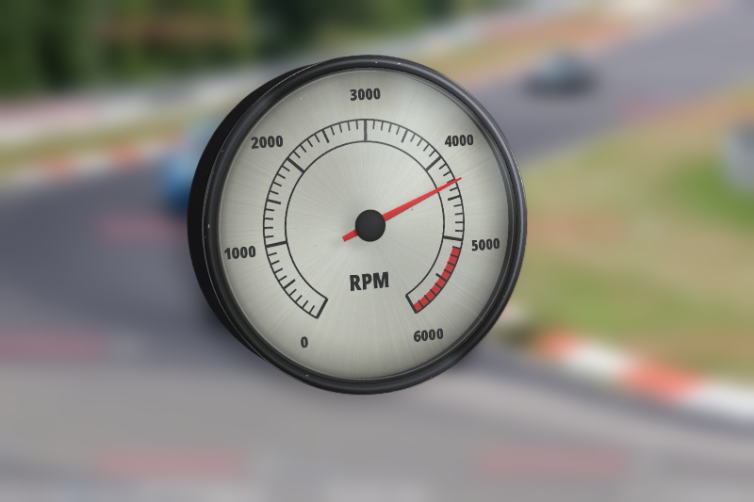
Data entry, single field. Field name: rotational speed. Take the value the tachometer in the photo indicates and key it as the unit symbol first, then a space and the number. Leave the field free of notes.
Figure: rpm 4300
